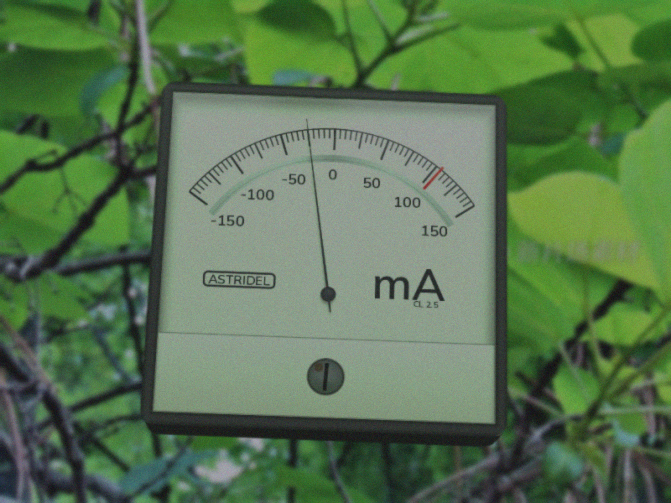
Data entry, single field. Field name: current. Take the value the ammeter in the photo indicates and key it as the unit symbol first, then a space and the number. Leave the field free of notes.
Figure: mA -25
